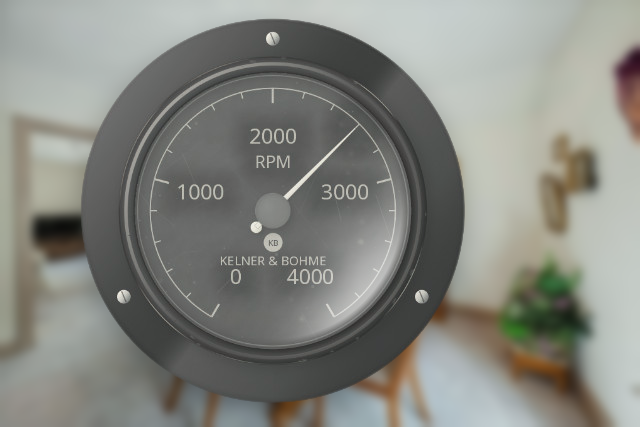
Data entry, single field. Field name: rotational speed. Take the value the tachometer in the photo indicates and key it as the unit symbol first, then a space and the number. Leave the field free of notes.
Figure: rpm 2600
